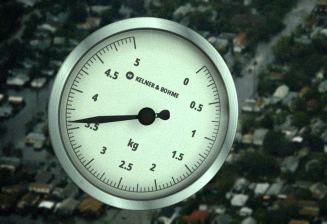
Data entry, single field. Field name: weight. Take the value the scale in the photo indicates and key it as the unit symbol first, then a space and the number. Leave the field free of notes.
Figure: kg 3.6
